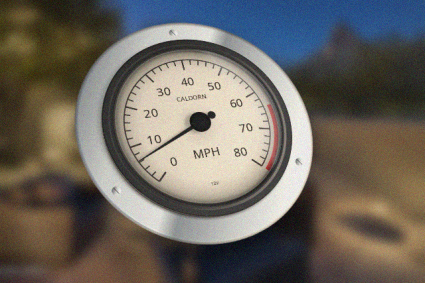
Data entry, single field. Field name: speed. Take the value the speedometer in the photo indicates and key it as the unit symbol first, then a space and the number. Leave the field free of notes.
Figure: mph 6
